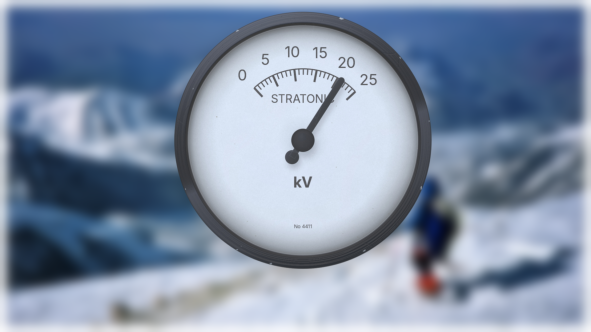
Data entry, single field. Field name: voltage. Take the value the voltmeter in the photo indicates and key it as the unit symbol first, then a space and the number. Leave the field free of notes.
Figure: kV 21
